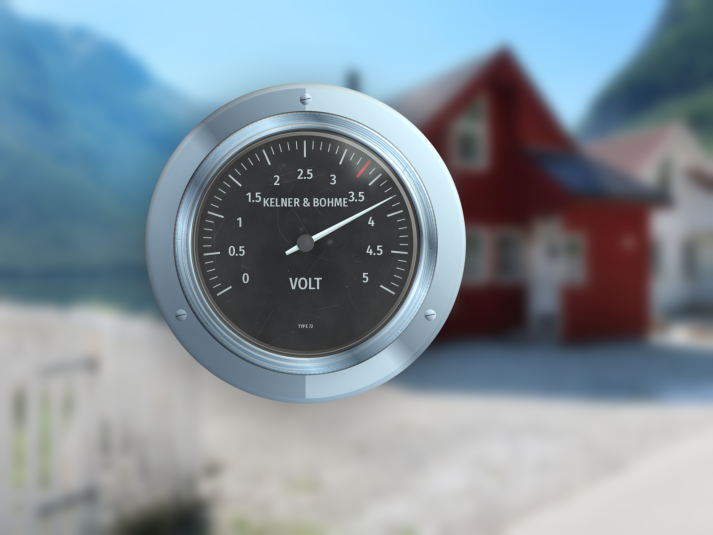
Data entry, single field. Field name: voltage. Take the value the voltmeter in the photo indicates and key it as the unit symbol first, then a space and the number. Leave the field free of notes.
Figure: V 3.8
